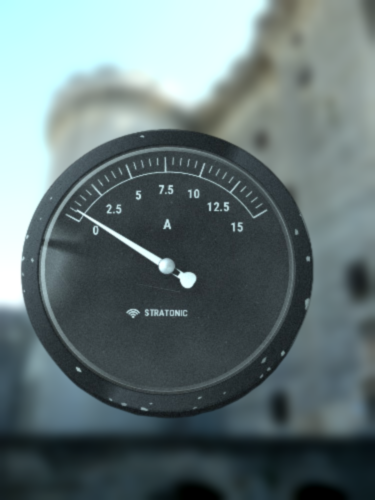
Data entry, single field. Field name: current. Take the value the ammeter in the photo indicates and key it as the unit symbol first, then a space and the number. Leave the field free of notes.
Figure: A 0.5
